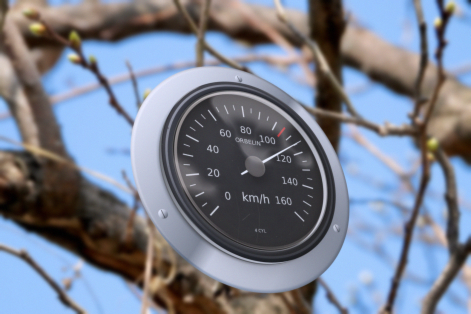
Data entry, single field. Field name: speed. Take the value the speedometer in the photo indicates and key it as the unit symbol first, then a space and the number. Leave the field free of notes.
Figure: km/h 115
